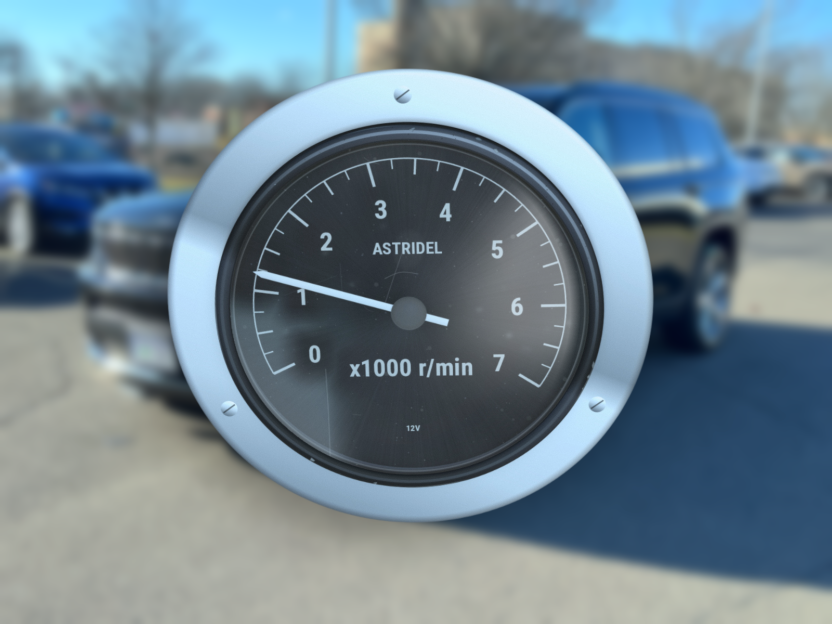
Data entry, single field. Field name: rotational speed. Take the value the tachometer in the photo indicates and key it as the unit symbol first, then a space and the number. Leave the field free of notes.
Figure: rpm 1250
